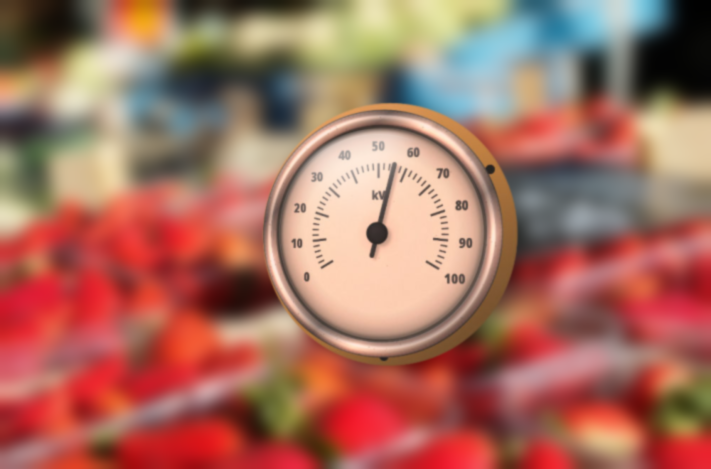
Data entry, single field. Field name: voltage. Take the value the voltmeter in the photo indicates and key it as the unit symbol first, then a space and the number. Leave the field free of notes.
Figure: kV 56
